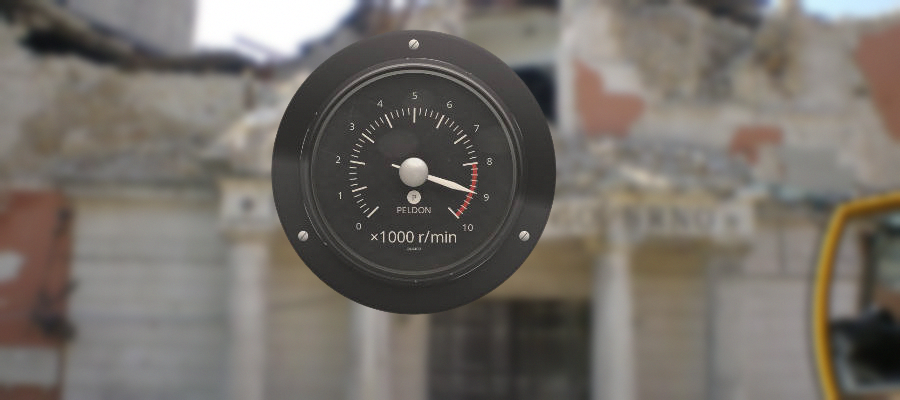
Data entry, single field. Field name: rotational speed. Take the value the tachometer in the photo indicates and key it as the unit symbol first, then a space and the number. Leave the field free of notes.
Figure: rpm 9000
